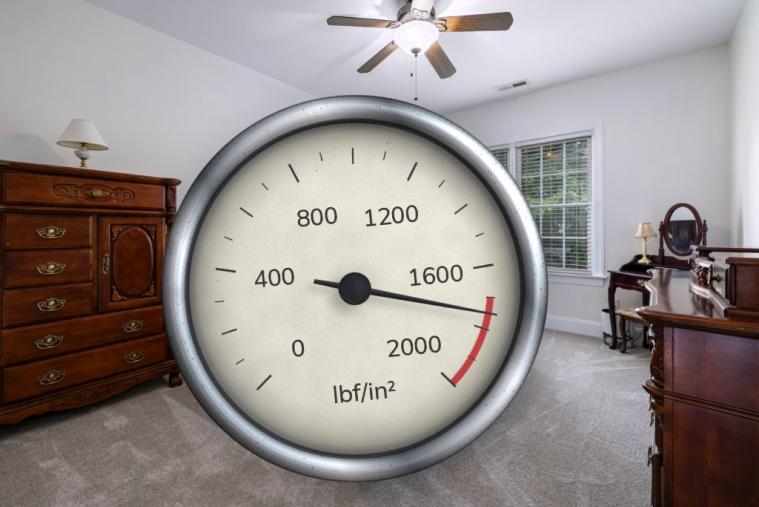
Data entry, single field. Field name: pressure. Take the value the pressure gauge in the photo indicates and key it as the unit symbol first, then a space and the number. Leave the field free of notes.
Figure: psi 1750
